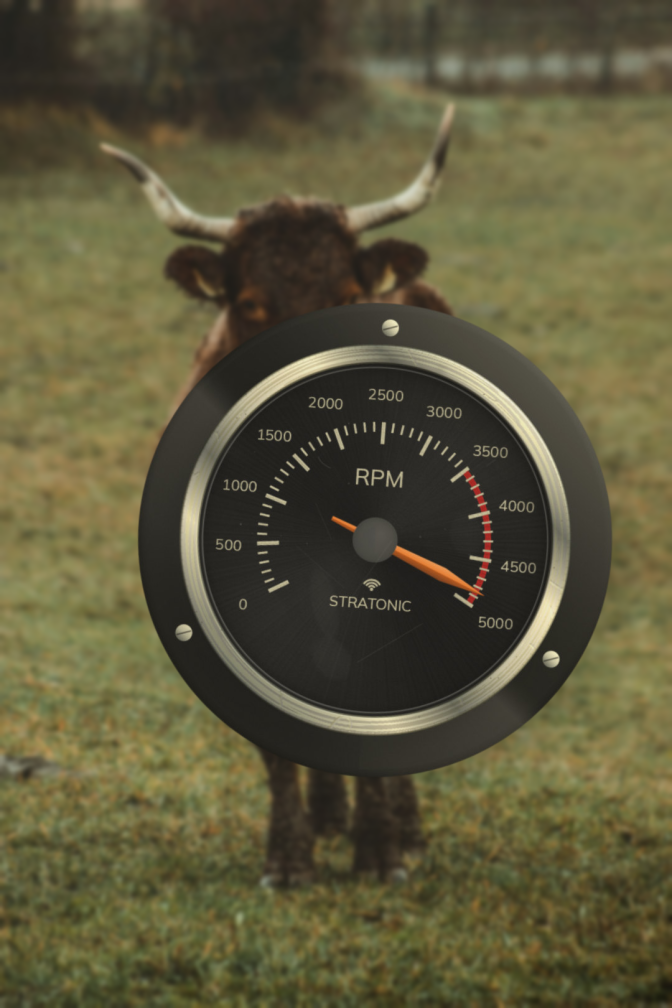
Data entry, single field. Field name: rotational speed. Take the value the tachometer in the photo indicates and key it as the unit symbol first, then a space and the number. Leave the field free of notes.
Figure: rpm 4850
